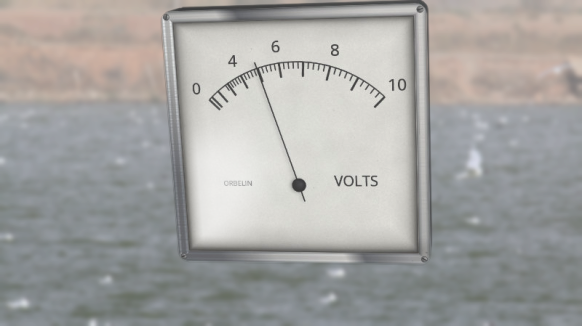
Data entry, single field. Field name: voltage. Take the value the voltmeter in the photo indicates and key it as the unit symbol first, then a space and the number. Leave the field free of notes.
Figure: V 5
